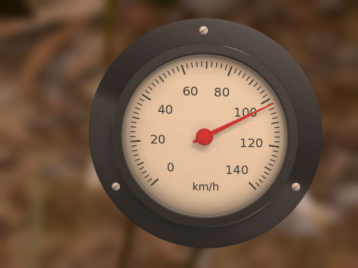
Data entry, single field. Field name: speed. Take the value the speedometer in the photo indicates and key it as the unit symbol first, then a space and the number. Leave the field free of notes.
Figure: km/h 102
